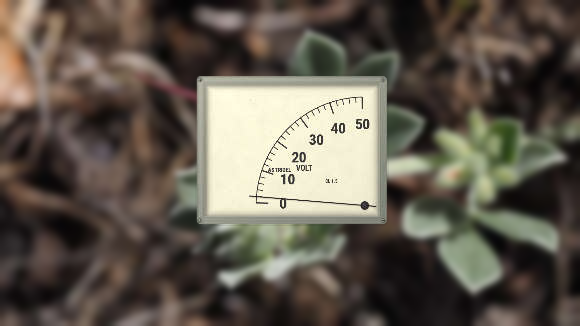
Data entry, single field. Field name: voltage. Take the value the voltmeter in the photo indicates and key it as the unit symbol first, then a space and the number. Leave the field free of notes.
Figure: V 2
